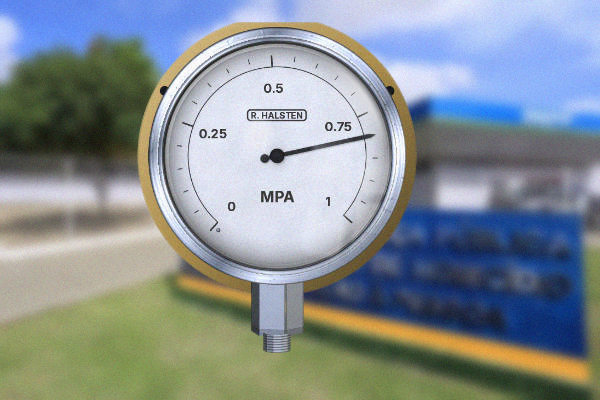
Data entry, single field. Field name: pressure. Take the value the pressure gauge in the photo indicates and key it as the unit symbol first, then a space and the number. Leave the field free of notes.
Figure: MPa 0.8
